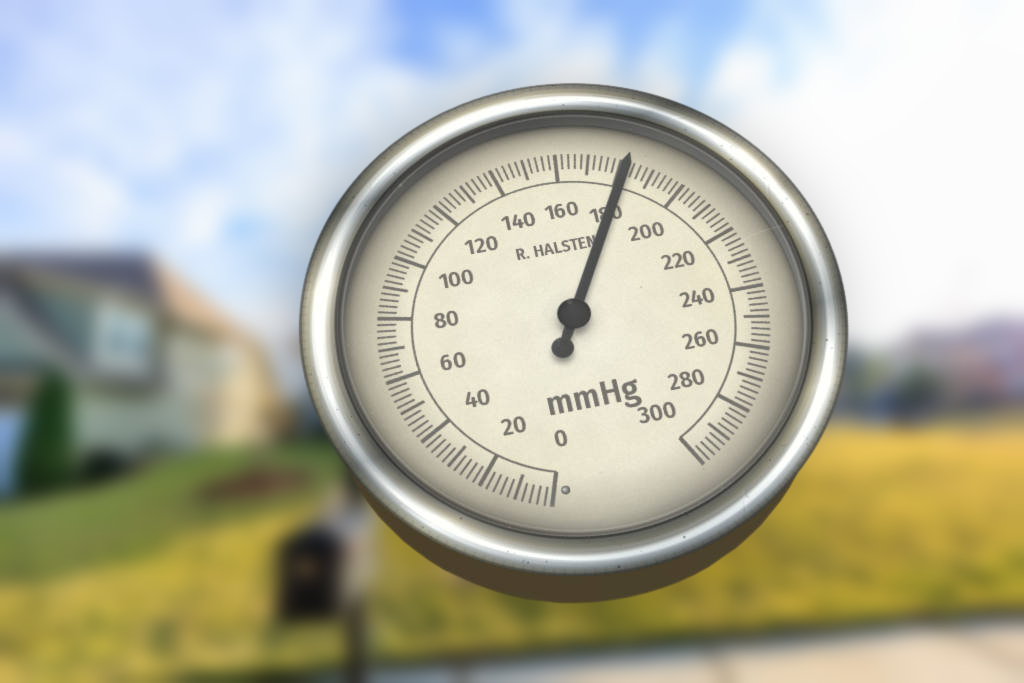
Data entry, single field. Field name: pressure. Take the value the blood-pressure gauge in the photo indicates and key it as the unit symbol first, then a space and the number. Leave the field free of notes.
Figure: mmHg 182
